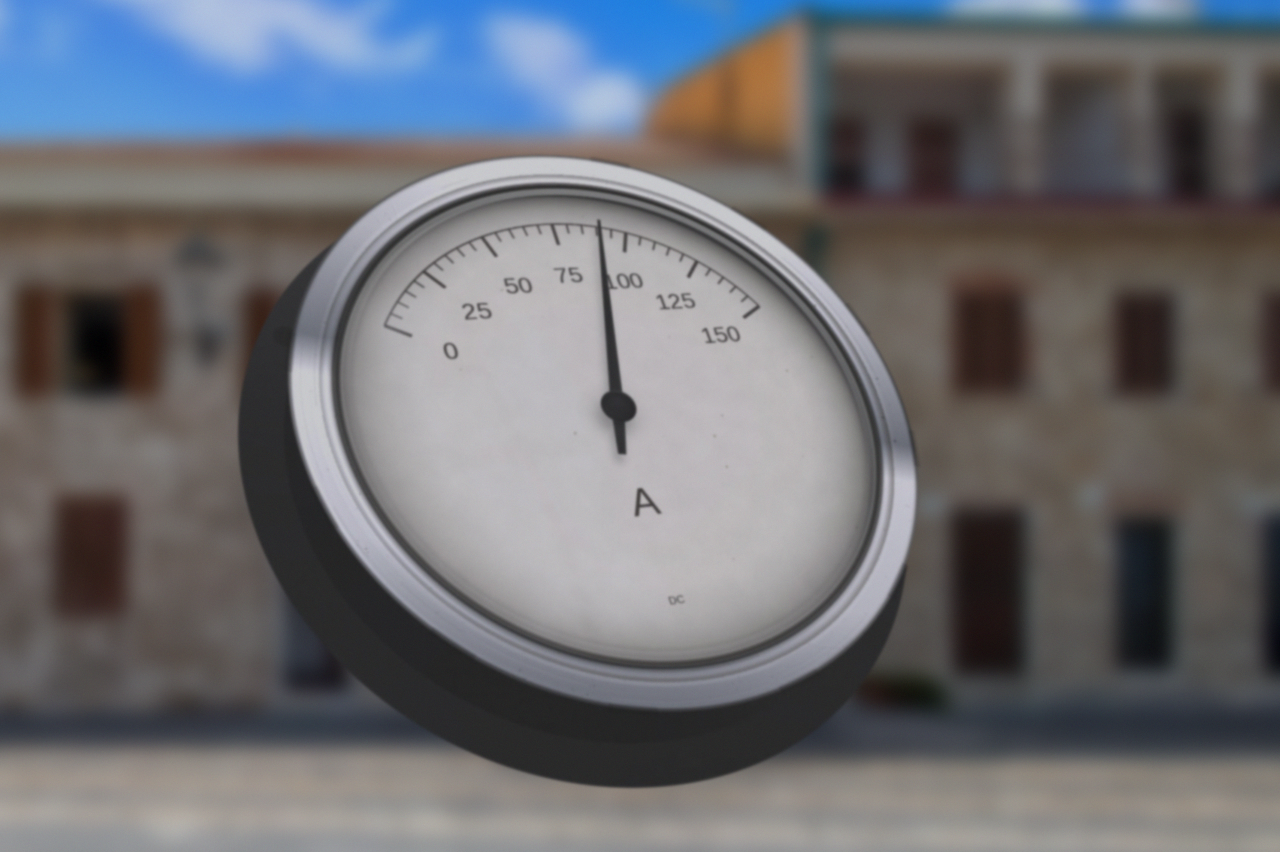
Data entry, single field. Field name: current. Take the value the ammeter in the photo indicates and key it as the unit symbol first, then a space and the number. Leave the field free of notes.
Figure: A 90
